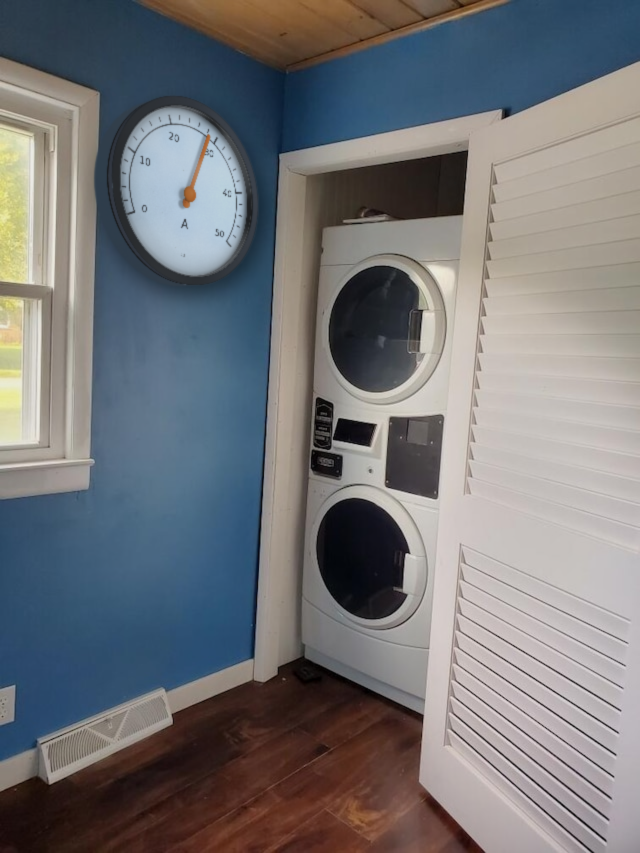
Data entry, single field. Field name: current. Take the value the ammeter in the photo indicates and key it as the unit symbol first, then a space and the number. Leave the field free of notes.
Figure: A 28
